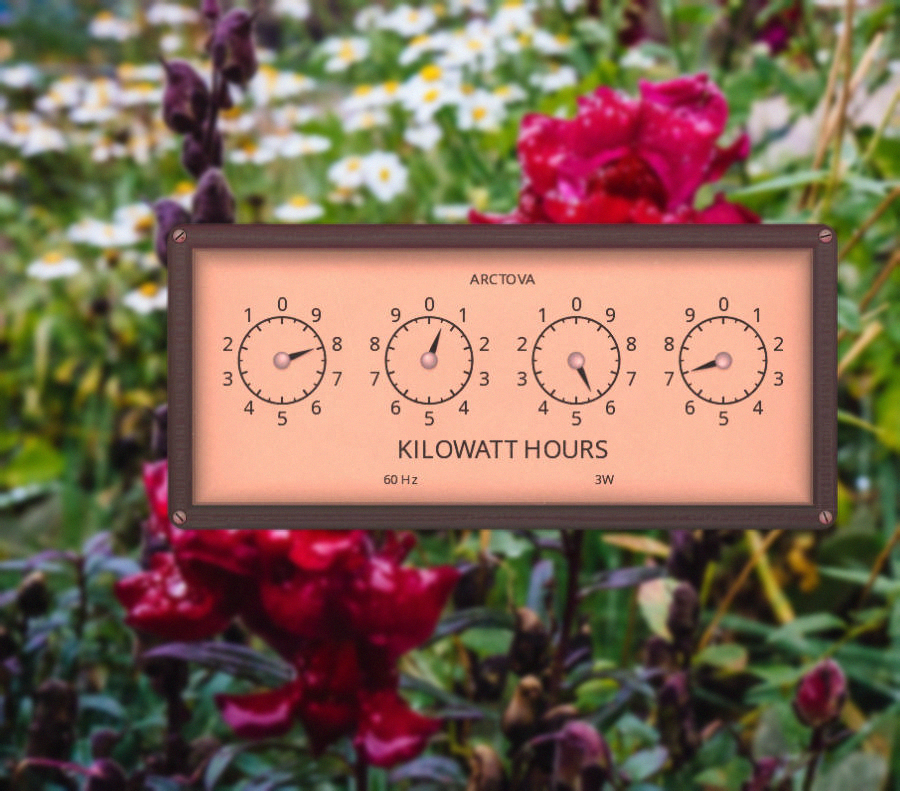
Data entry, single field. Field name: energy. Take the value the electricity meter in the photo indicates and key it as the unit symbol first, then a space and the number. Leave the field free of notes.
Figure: kWh 8057
